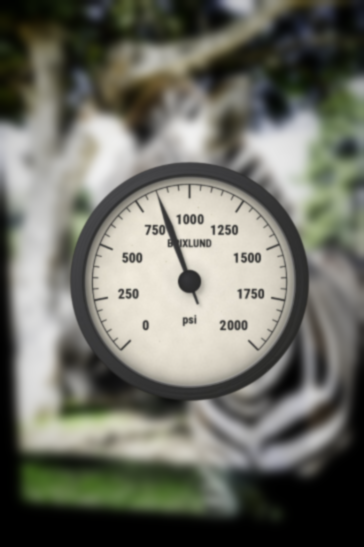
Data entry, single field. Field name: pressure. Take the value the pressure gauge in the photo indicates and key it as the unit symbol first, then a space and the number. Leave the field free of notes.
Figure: psi 850
